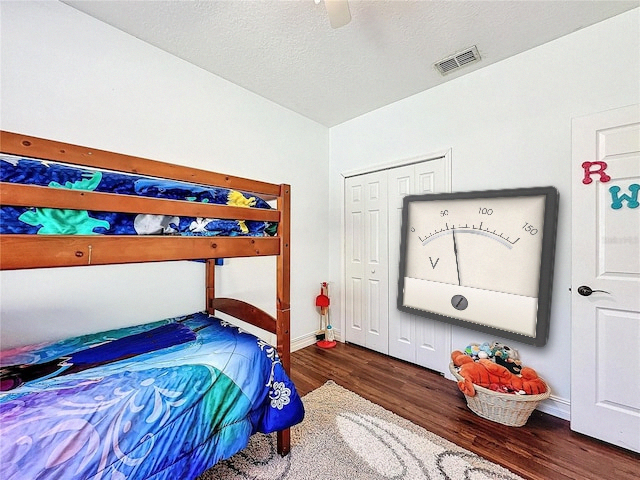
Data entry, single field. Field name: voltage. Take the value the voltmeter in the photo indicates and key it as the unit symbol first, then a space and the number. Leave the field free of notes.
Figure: V 60
